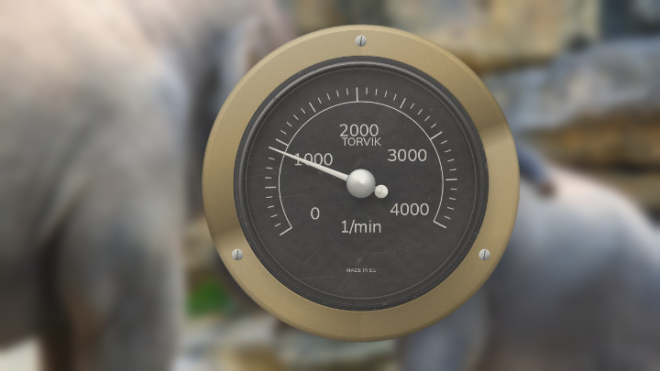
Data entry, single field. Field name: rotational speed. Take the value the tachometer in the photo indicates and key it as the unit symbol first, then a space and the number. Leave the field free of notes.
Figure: rpm 900
